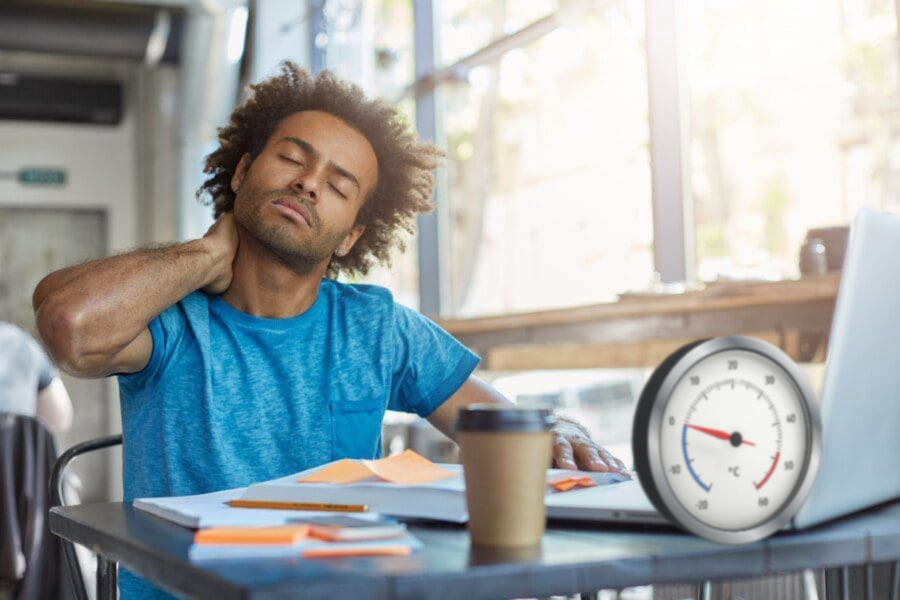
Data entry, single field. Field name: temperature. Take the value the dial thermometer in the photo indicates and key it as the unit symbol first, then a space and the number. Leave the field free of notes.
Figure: °C 0
